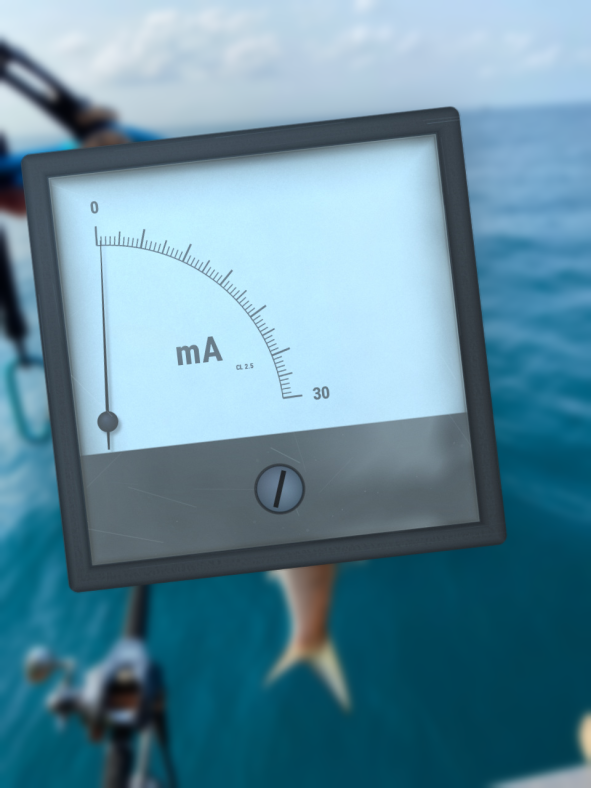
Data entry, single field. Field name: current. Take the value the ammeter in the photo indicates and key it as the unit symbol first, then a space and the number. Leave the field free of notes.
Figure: mA 0.5
